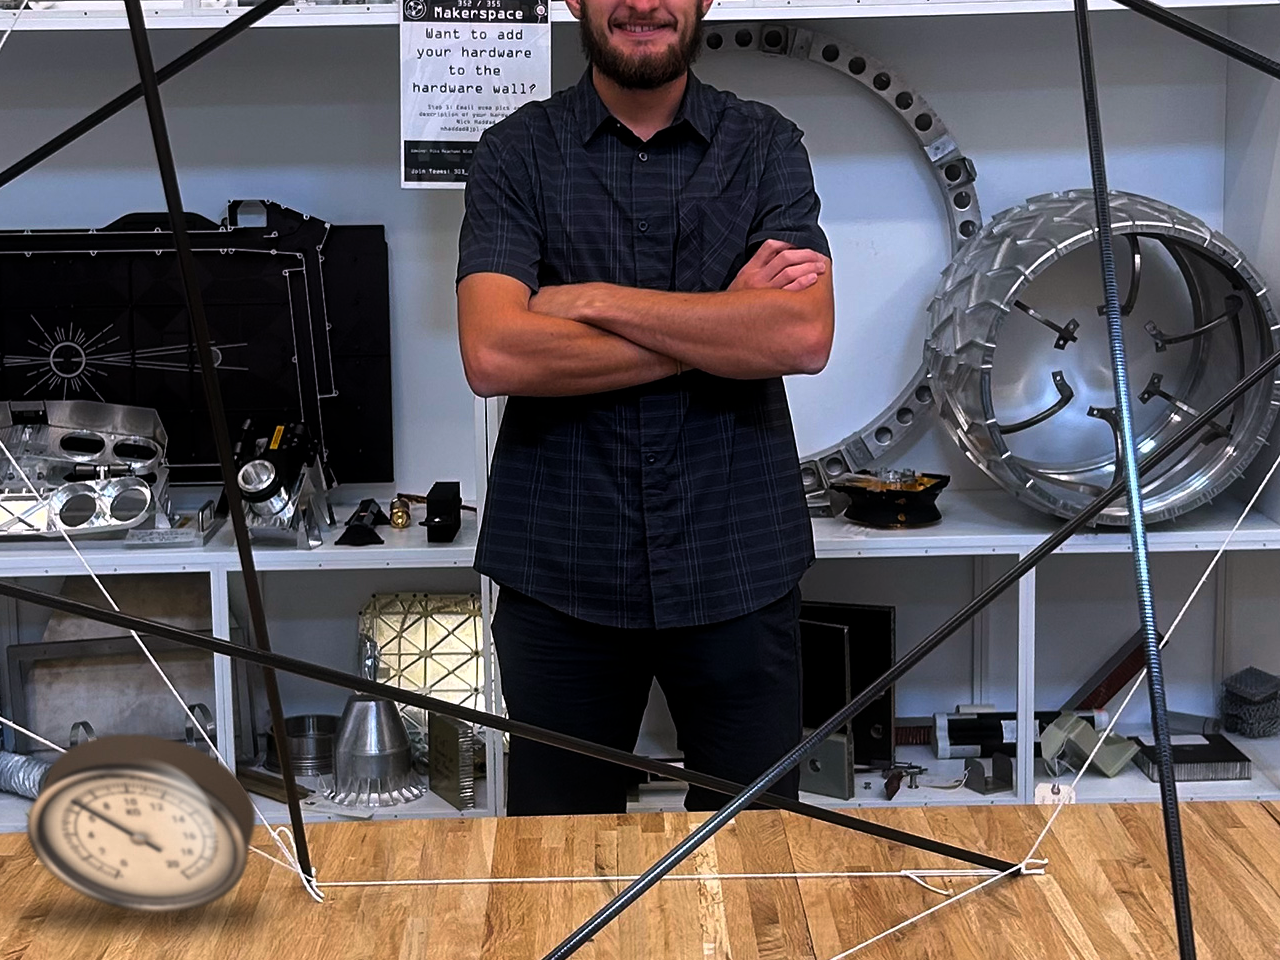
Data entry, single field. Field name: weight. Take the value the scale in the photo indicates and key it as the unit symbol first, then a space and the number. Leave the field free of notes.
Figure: kg 7
